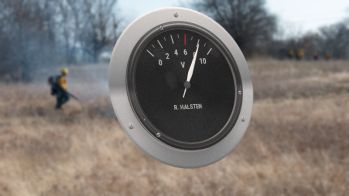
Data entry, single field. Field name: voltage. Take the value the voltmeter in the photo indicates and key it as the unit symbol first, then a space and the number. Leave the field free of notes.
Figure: V 8
